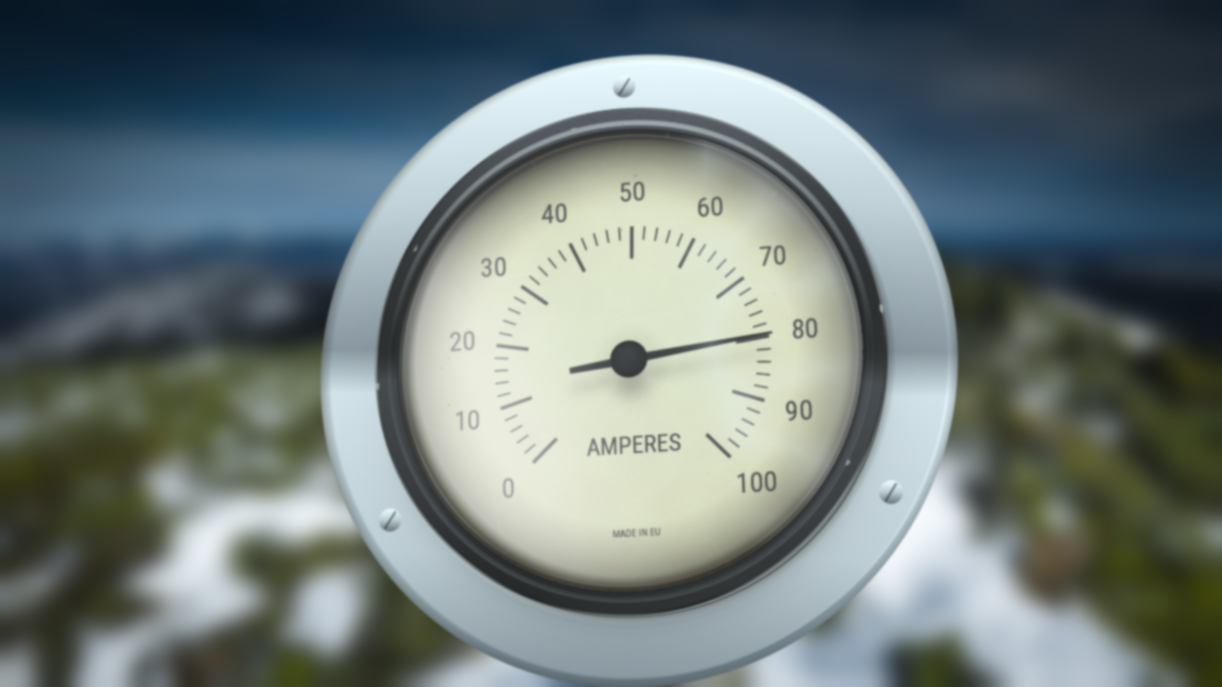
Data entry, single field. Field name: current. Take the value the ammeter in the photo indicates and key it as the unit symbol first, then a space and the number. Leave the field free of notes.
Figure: A 80
